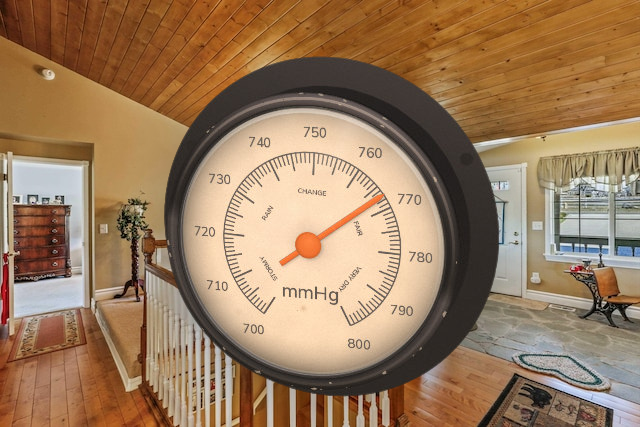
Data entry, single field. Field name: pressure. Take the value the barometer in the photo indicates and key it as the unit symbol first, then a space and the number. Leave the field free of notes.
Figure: mmHg 767
